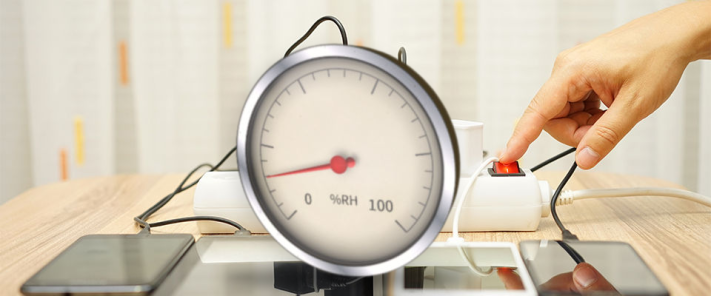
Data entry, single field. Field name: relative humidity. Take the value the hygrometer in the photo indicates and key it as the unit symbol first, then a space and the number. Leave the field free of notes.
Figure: % 12
